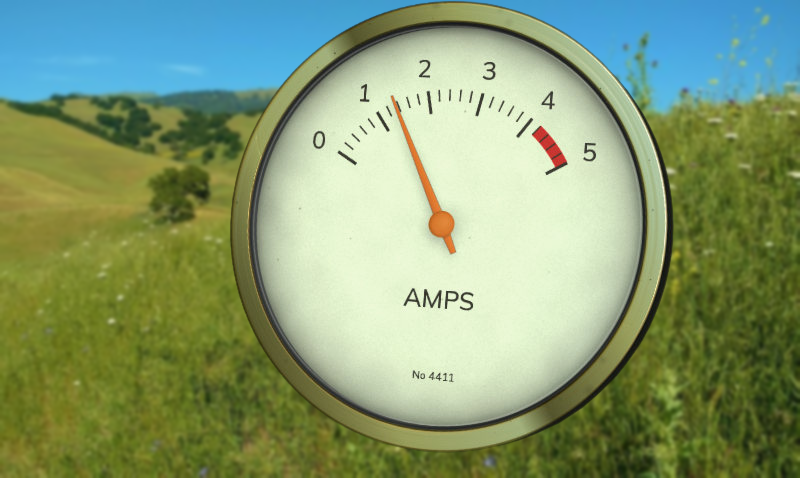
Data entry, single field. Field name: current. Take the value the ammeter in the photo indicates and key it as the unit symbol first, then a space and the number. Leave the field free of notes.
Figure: A 1.4
